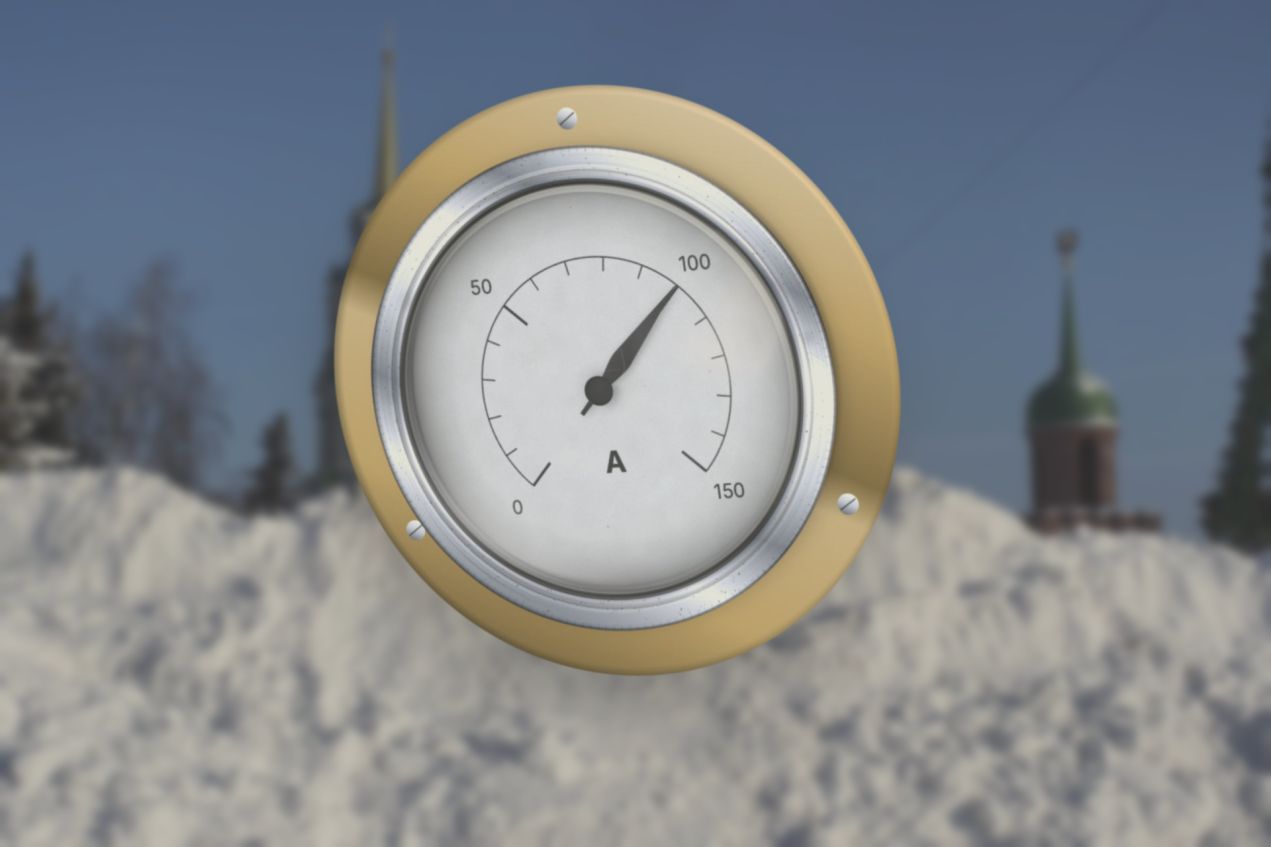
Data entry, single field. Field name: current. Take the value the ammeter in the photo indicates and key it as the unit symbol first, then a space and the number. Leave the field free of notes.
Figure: A 100
